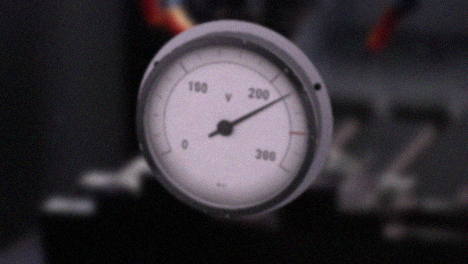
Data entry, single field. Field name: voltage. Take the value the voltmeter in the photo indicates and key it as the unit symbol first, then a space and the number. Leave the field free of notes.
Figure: V 220
